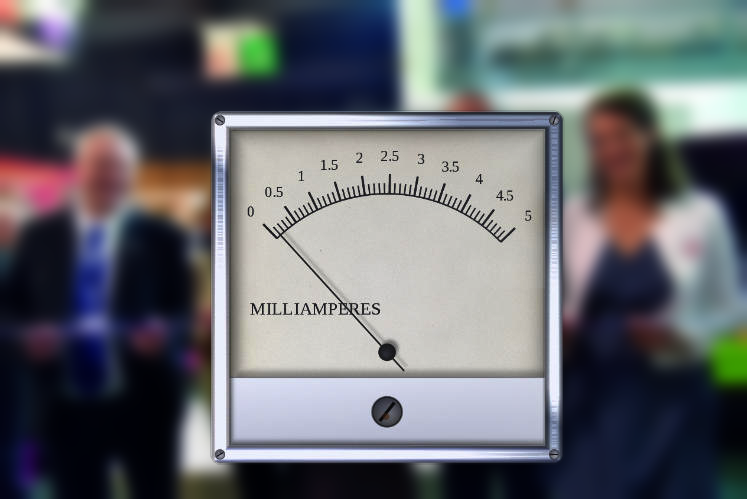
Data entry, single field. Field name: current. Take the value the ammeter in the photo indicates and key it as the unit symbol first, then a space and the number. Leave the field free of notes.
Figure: mA 0.1
